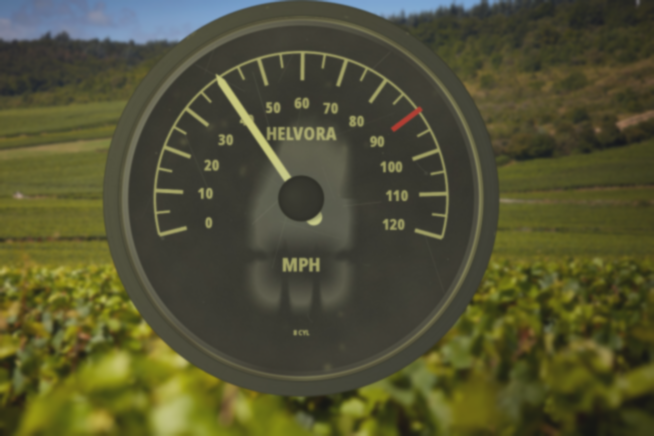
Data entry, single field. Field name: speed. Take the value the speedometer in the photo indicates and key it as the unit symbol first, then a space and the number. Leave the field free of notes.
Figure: mph 40
